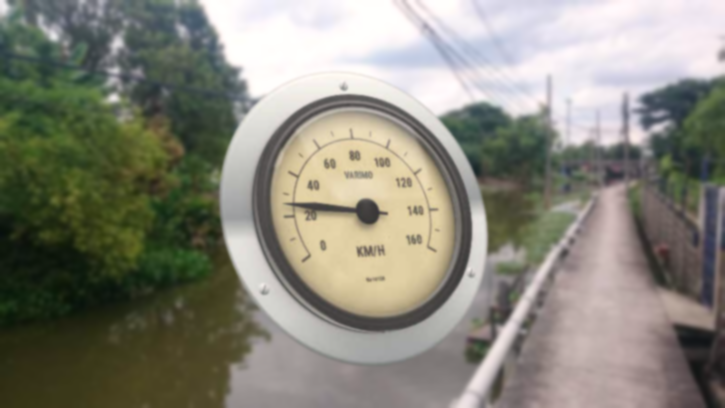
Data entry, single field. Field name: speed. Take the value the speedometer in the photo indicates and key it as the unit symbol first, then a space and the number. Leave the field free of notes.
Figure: km/h 25
